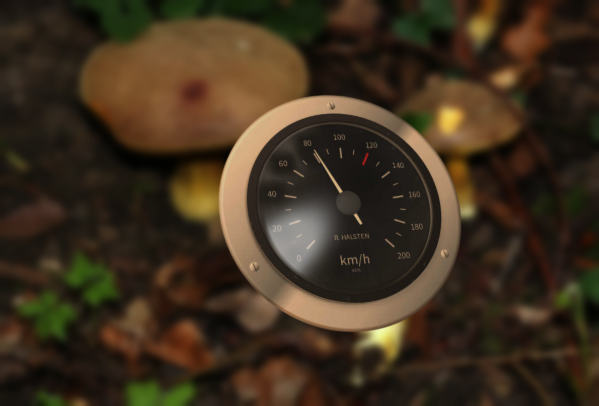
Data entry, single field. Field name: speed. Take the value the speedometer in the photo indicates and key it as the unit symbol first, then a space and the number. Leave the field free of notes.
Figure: km/h 80
